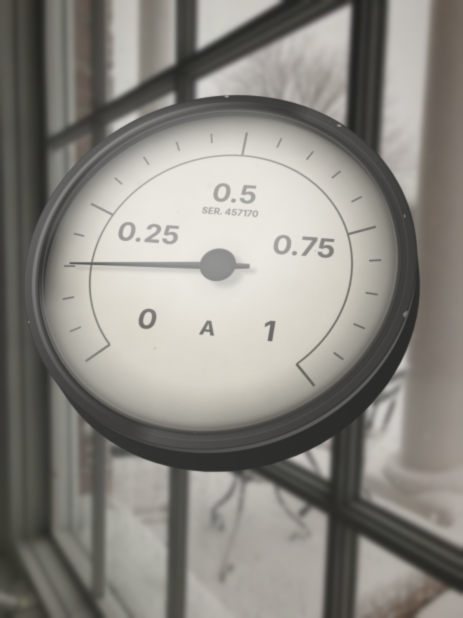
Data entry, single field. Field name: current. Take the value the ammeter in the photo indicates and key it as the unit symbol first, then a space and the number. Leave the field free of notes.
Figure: A 0.15
